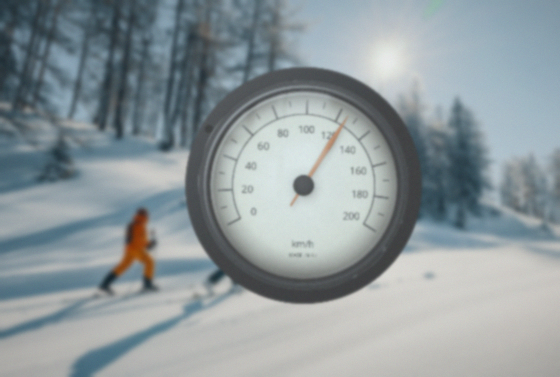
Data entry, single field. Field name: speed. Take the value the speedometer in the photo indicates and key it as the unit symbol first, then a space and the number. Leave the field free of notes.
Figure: km/h 125
